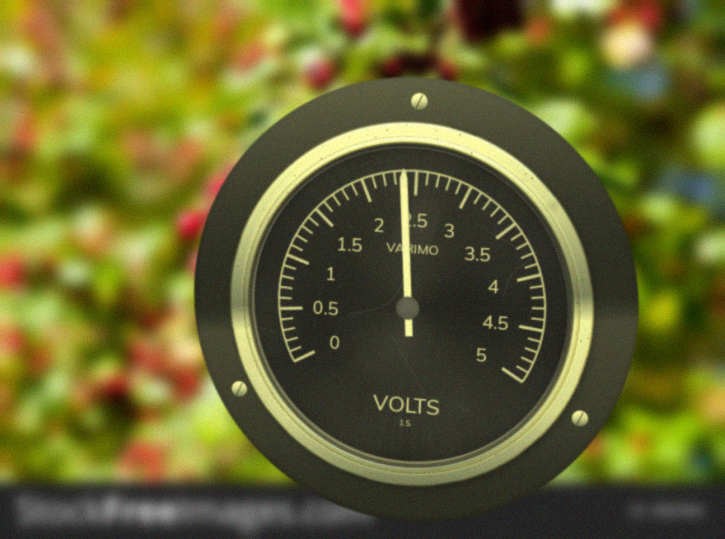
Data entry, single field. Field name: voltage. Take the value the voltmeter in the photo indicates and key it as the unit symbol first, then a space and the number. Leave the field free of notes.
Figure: V 2.4
